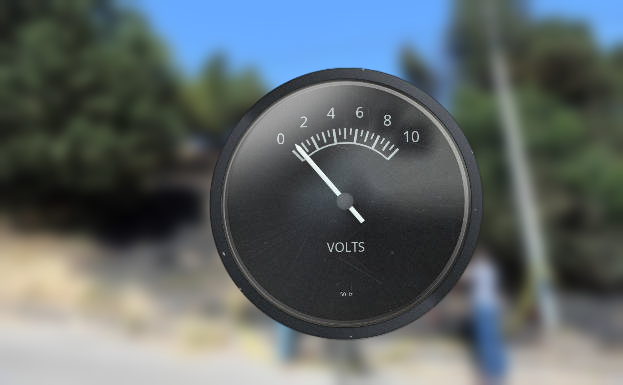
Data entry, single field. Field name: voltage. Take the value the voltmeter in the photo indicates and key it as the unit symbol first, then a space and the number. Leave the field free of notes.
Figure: V 0.5
